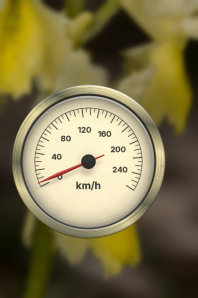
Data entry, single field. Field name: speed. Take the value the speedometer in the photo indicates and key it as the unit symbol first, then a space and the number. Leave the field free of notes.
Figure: km/h 5
